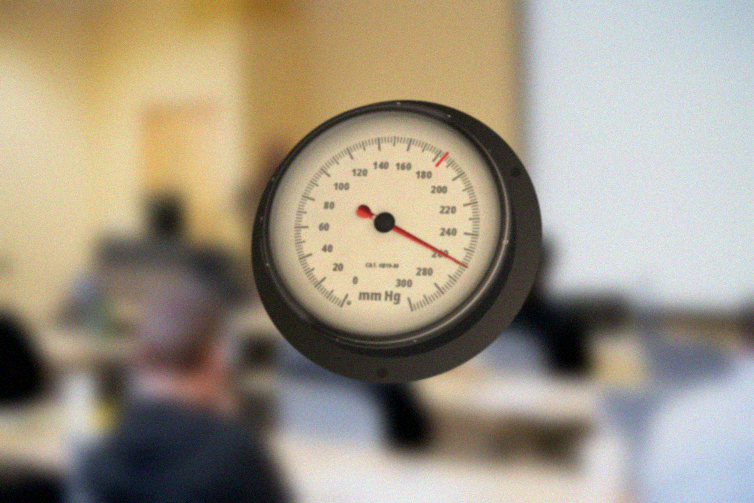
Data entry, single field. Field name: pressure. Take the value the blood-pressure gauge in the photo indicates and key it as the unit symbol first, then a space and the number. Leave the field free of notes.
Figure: mmHg 260
